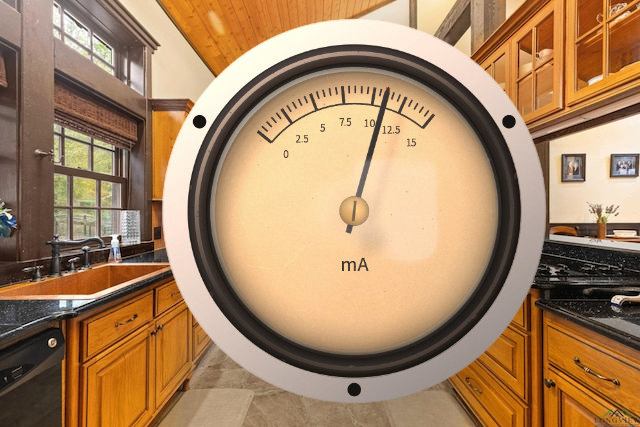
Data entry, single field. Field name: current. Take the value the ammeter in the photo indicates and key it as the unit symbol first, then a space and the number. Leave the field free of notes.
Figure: mA 11
